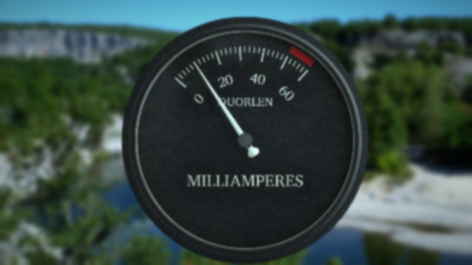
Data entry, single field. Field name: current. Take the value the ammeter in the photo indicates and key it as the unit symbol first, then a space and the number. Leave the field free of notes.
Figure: mA 10
